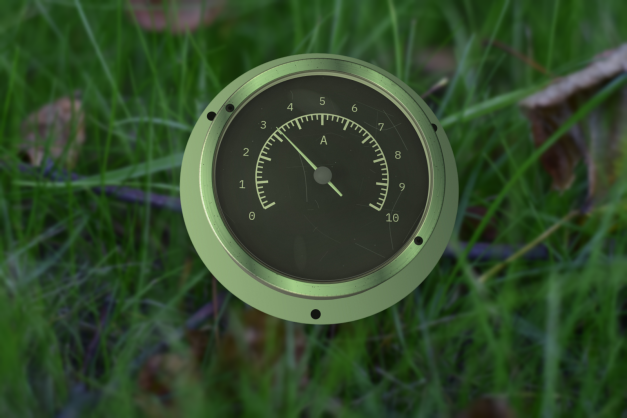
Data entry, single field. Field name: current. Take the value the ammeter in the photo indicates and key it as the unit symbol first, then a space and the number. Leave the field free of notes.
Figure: A 3.2
